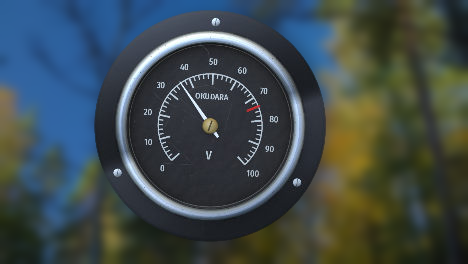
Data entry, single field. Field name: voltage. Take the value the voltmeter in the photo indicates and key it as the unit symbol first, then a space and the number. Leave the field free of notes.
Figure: V 36
